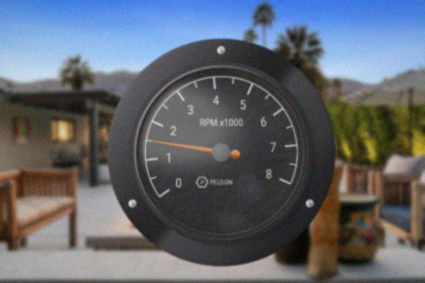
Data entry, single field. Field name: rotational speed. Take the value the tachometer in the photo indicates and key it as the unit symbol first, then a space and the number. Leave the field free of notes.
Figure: rpm 1500
